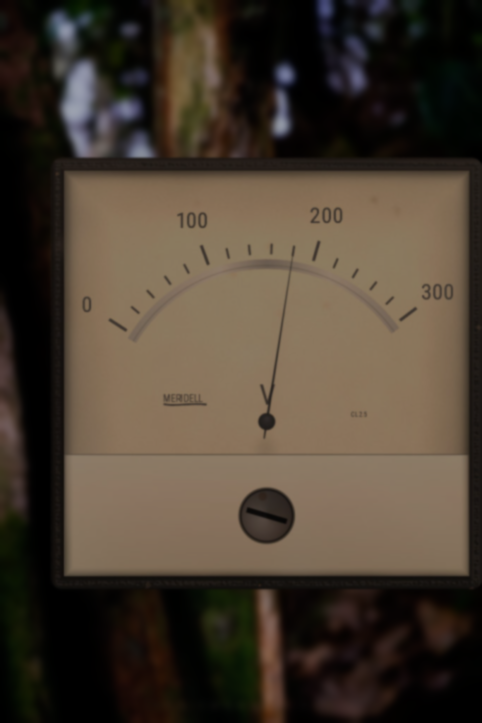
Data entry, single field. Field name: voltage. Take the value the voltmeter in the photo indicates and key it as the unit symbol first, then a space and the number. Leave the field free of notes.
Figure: V 180
